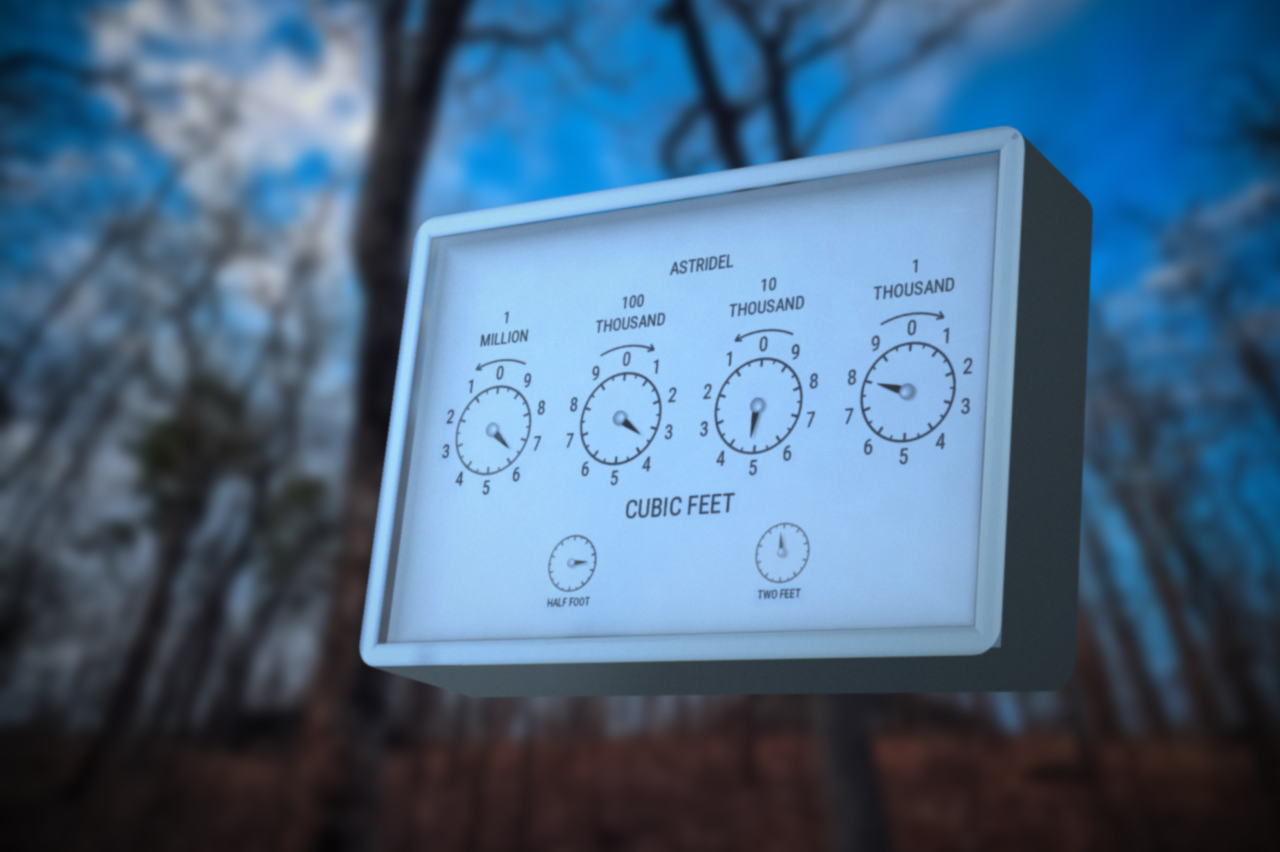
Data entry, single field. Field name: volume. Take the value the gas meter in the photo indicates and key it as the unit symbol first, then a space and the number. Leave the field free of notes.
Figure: ft³ 634800
